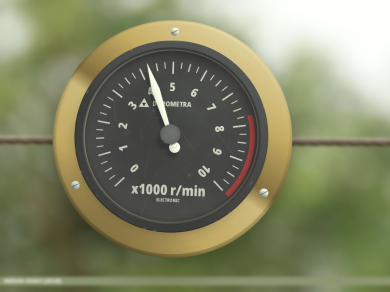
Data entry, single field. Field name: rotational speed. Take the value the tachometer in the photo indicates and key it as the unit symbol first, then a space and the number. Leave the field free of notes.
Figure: rpm 4250
